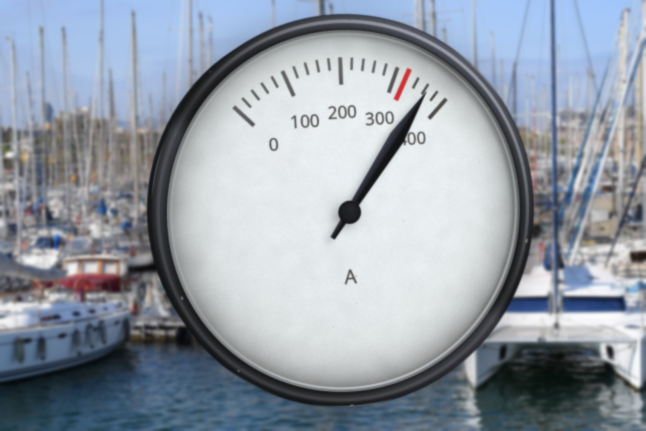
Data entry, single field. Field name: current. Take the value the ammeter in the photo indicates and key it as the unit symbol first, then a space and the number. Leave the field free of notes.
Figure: A 360
